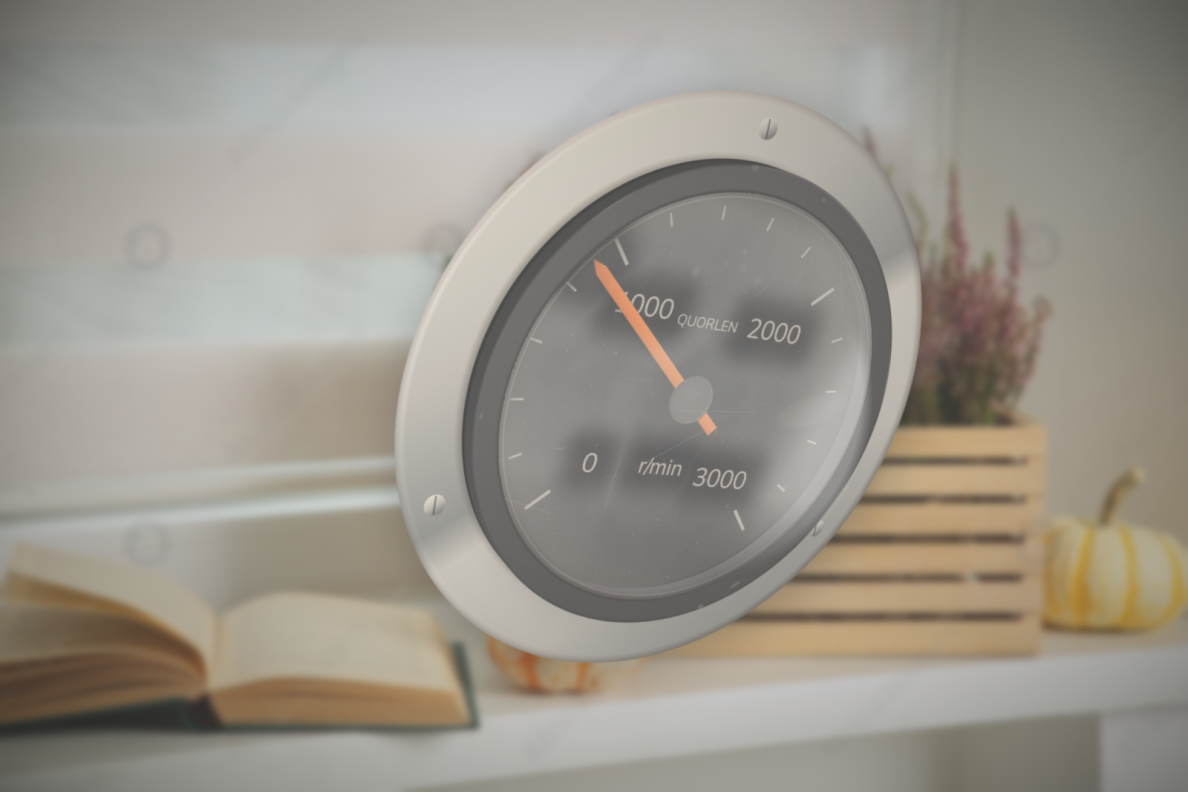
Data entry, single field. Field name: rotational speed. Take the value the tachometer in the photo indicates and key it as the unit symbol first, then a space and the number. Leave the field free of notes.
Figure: rpm 900
